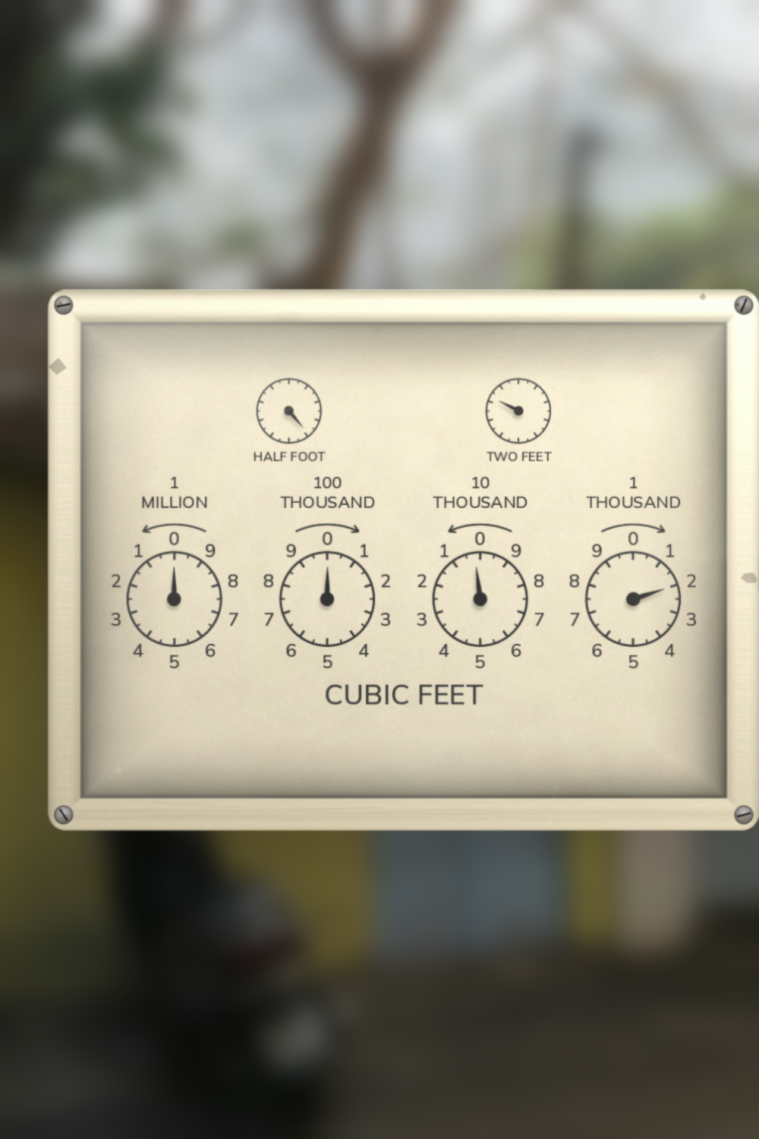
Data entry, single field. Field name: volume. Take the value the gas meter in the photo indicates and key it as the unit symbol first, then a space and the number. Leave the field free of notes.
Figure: ft³ 200
